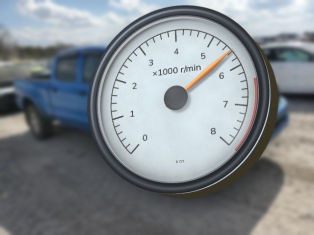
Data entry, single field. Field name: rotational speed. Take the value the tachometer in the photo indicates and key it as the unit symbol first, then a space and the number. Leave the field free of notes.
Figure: rpm 5600
